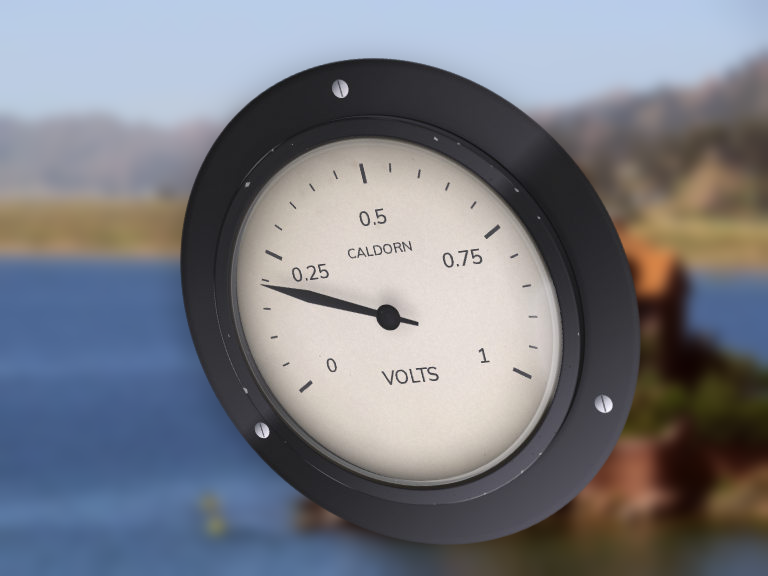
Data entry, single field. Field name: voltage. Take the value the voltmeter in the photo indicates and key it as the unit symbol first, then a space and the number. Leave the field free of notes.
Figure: V 0.2
